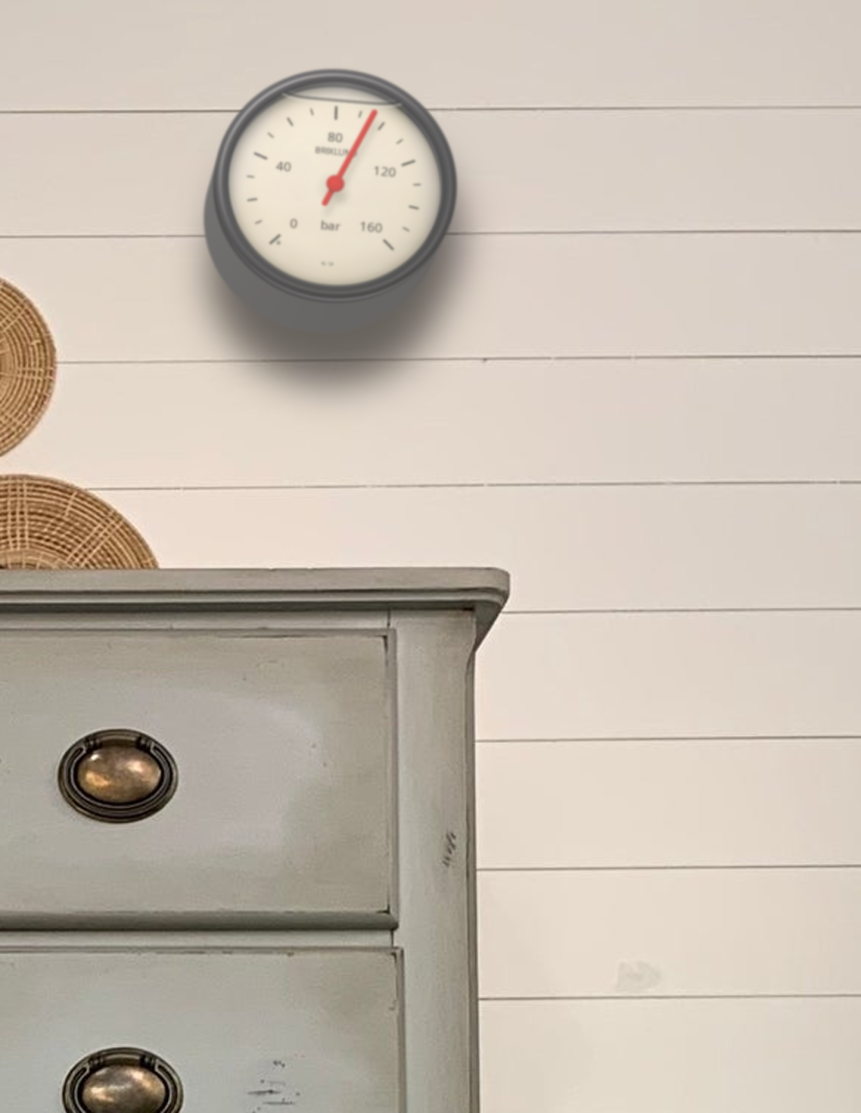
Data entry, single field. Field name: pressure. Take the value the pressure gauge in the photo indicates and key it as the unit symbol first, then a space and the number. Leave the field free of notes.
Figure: bar 95
